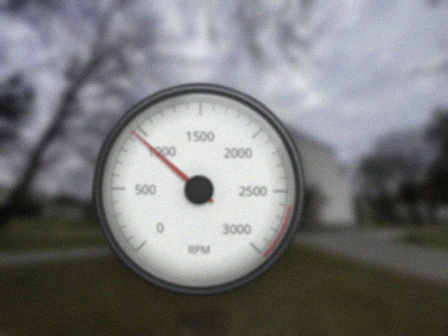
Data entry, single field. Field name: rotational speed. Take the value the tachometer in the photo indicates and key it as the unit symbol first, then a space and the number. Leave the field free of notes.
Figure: rpm 950
